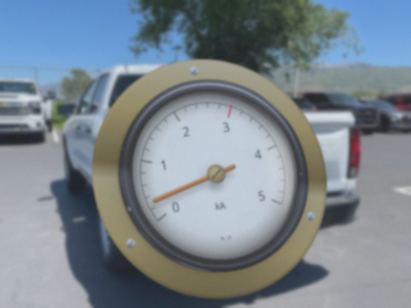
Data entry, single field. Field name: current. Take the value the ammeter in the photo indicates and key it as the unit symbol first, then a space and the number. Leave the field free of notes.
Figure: kA 0.3
